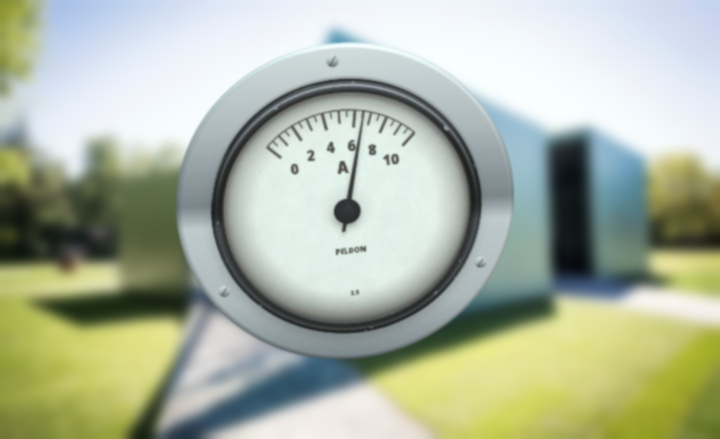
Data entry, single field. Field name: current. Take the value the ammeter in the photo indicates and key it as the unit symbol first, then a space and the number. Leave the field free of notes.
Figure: A 6.5
